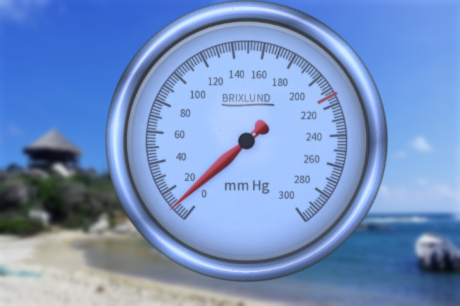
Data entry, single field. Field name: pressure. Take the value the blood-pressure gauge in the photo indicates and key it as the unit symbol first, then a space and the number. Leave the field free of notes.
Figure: mmHg 10
